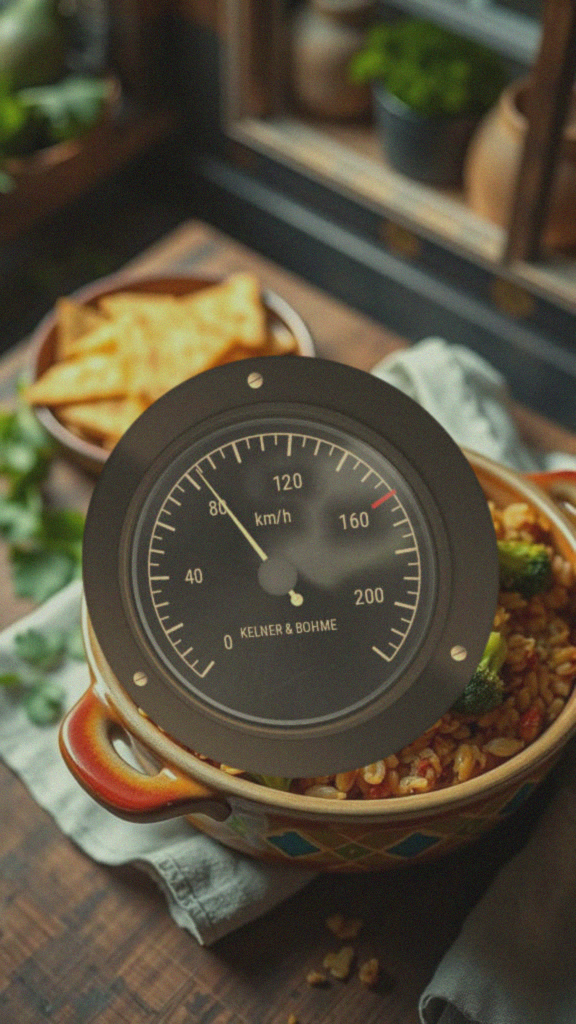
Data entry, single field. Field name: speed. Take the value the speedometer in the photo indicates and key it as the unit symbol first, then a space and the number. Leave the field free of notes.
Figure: km/h 85
